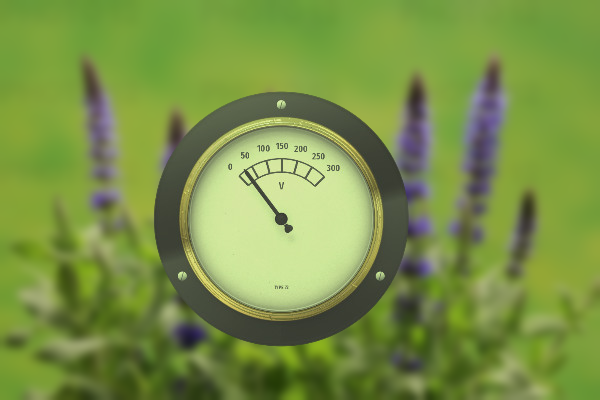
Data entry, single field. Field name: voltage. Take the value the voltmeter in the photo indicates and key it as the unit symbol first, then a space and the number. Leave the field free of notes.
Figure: V 25
